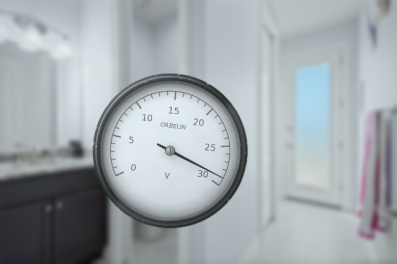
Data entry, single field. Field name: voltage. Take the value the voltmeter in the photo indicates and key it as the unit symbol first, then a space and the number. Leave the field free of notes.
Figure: V 29
